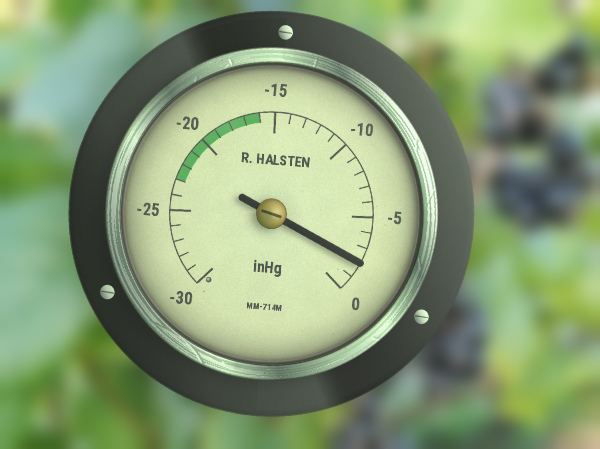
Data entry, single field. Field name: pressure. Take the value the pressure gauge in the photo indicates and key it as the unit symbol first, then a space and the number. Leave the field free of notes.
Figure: inHg -2
